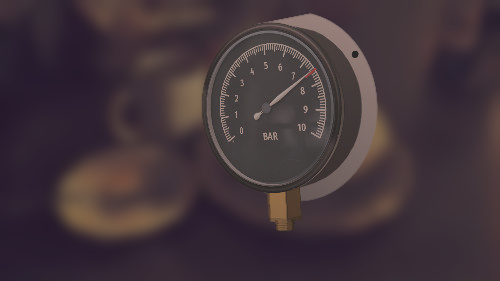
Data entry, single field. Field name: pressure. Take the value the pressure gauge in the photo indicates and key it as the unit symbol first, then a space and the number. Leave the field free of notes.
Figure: bar 7.5
